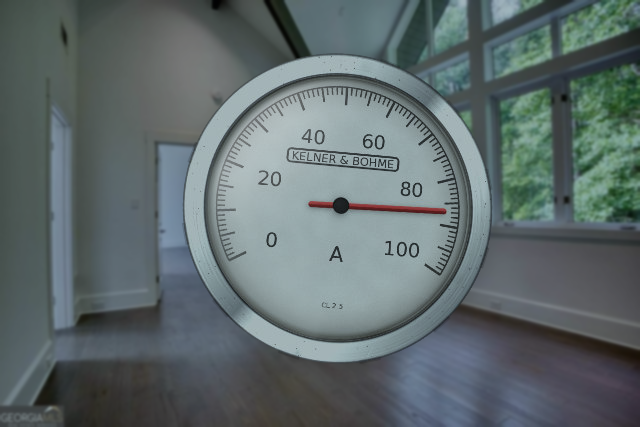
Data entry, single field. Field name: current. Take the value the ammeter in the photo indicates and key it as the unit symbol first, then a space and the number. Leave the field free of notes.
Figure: A 87
